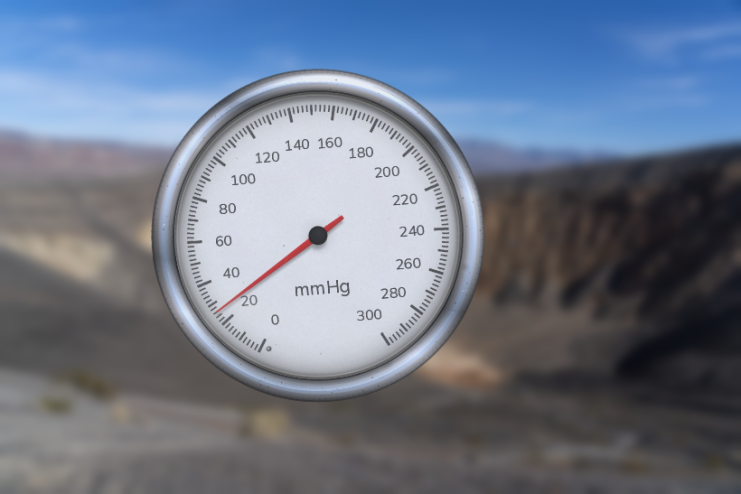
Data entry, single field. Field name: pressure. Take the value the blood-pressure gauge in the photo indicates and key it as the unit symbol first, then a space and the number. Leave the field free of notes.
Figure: mmHg 26
